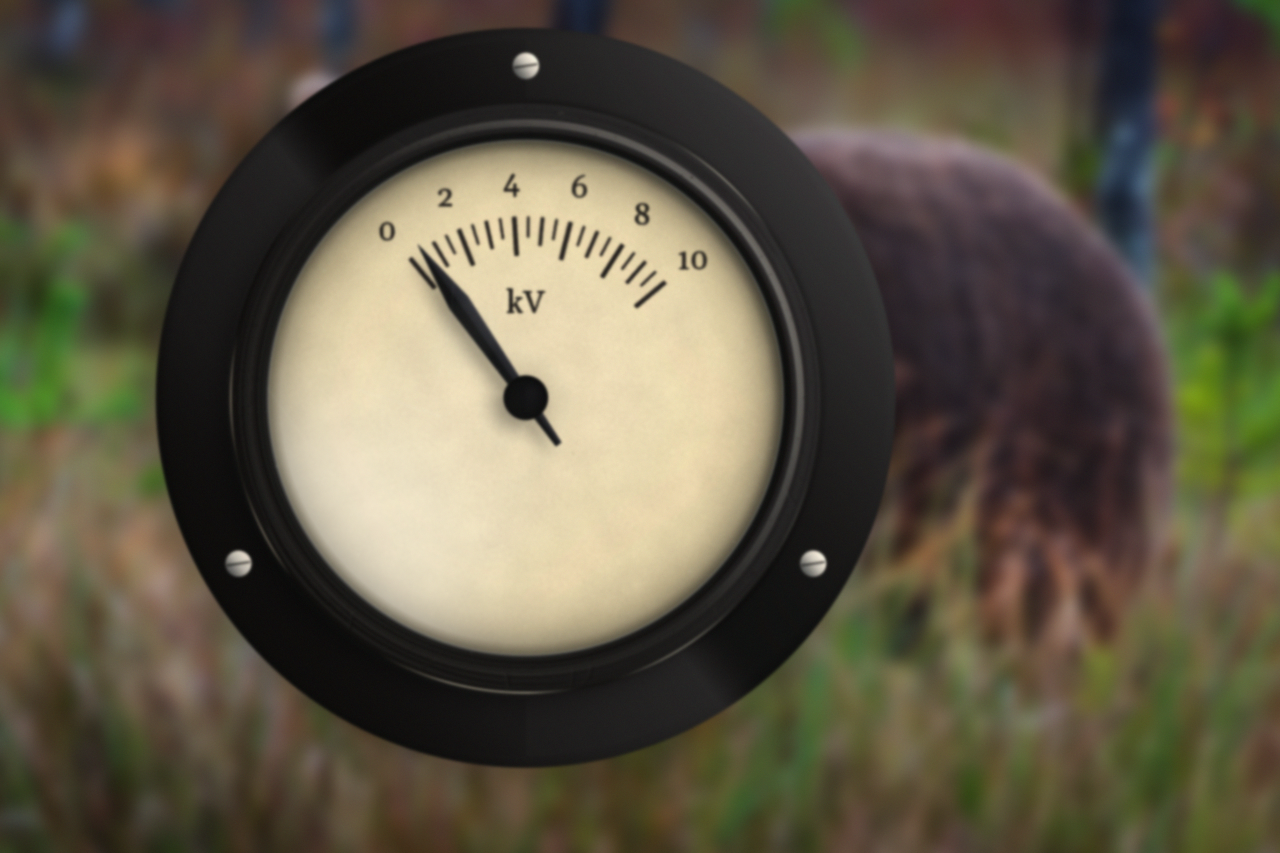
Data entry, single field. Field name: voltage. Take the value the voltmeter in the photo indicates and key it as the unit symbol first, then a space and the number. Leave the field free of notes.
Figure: kV 0.5
